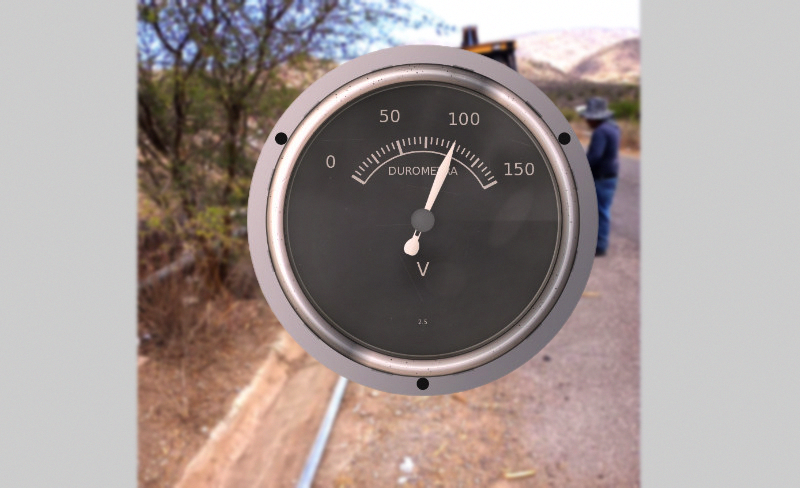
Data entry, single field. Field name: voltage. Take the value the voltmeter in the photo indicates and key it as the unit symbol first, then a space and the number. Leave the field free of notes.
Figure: V 100
